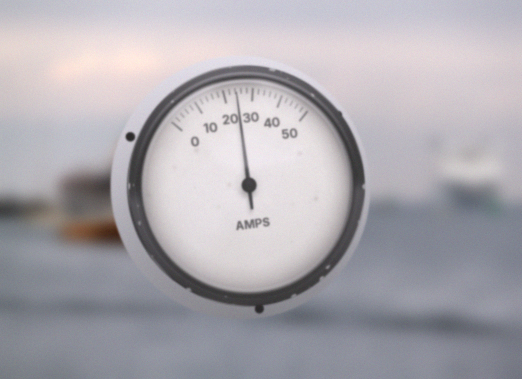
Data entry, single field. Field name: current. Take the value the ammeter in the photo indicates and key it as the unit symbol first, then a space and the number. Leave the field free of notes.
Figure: A 24
